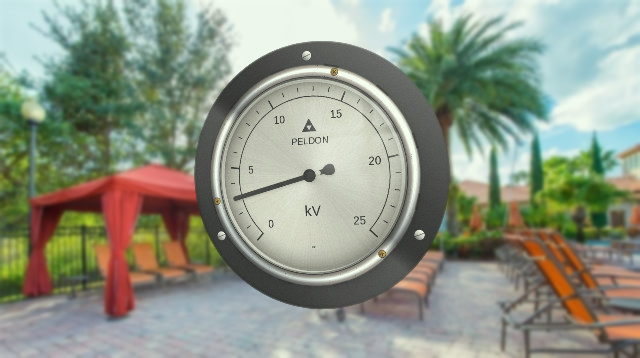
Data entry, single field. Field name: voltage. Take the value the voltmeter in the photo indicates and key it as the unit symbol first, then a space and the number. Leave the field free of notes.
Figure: kV 3
